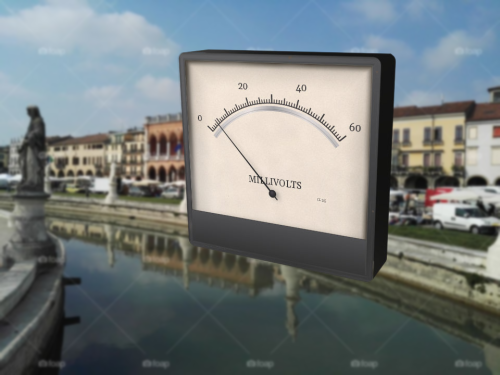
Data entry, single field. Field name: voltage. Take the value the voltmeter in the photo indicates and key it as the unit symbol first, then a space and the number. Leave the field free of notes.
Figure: mV 5
